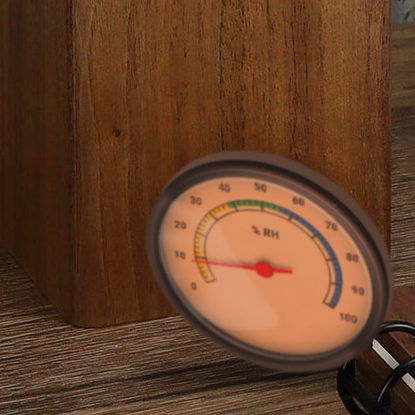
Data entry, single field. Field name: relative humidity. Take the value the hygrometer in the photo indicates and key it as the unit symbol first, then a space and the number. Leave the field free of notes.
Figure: % 10
